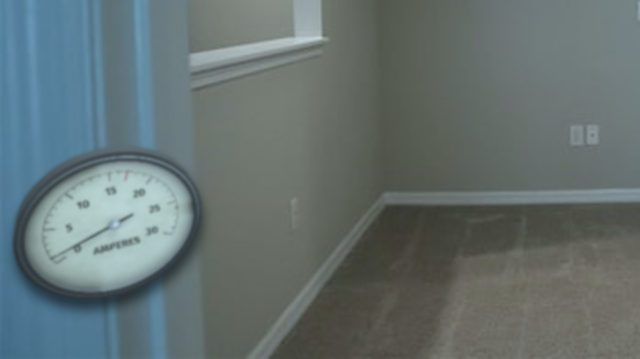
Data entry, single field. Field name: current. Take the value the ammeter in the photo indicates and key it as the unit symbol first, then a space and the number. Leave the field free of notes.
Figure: A 1
